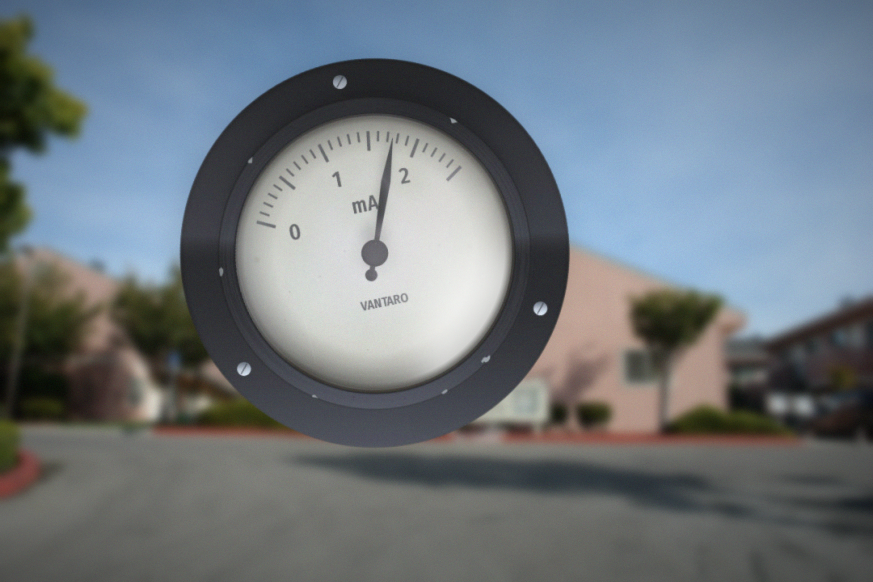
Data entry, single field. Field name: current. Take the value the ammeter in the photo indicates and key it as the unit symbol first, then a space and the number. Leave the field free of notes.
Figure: mA 1.75
